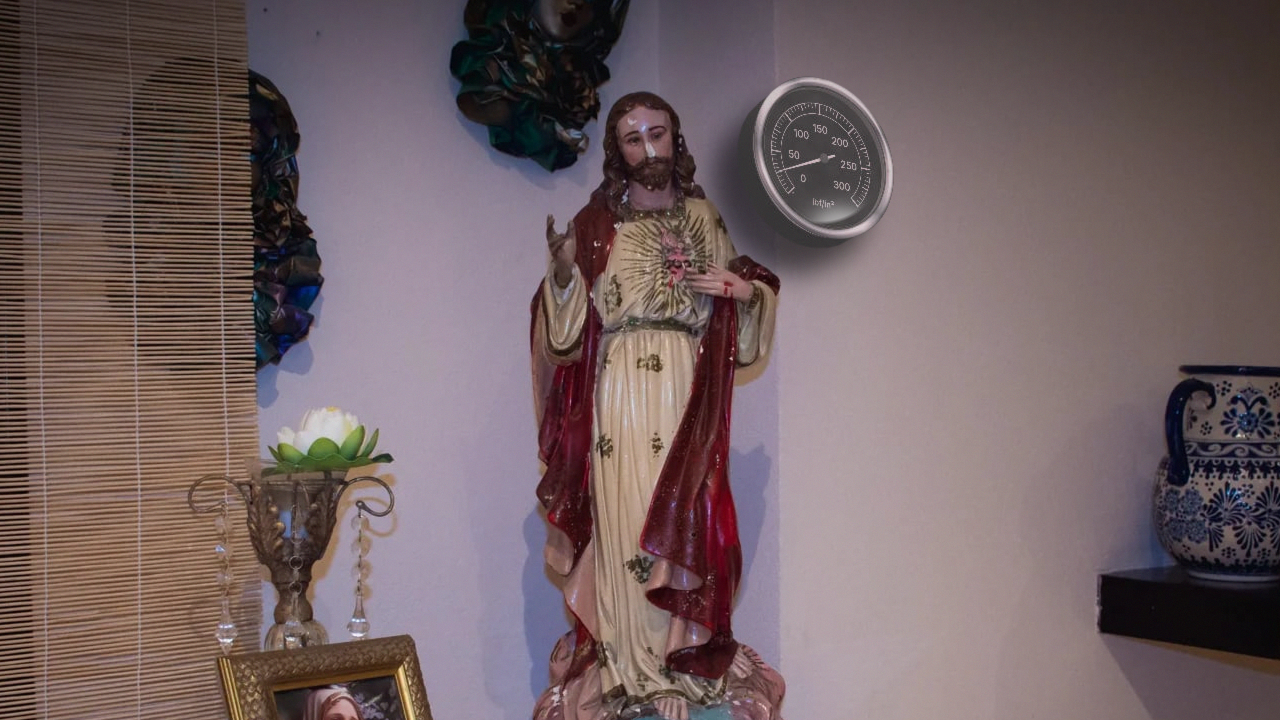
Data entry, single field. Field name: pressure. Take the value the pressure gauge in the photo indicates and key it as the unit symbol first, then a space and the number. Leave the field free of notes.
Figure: psi 25
